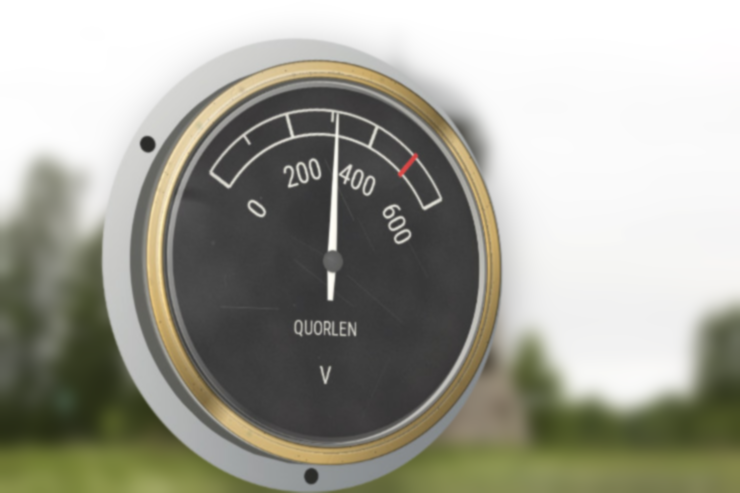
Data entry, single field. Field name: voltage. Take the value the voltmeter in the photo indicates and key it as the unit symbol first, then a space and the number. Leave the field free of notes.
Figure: V 300
